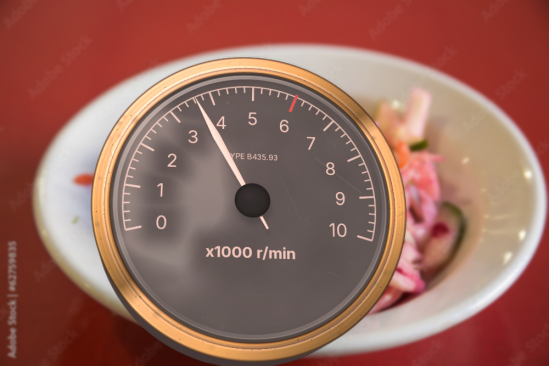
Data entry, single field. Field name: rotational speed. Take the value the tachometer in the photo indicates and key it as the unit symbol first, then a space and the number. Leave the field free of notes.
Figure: rpm 3600
